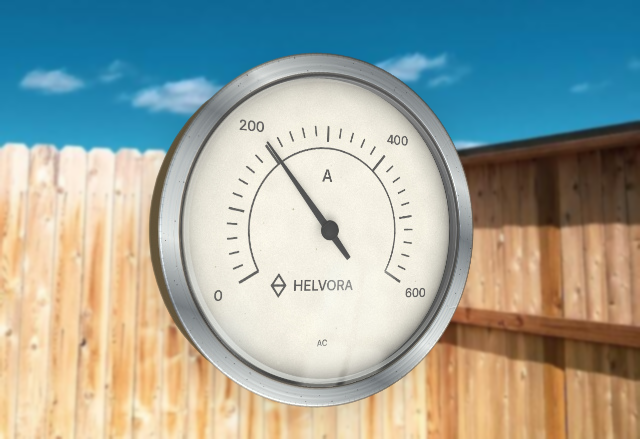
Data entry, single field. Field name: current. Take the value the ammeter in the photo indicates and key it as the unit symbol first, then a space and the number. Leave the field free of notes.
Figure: A 200
